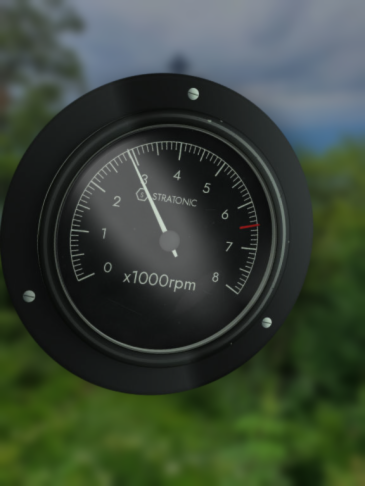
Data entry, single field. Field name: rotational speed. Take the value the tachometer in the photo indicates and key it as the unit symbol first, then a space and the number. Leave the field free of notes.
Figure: rpm 2900
